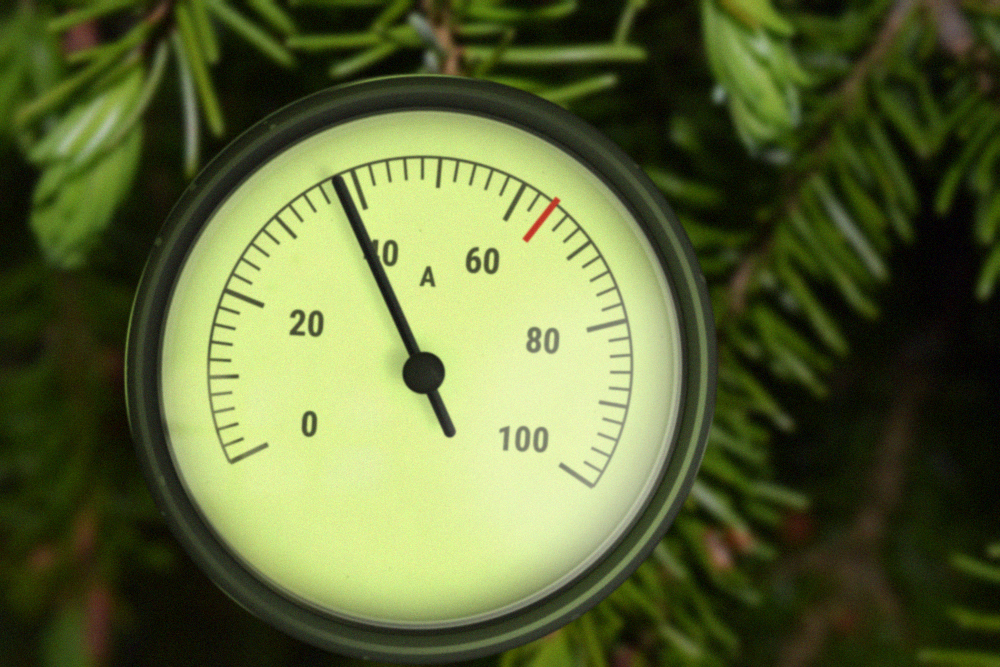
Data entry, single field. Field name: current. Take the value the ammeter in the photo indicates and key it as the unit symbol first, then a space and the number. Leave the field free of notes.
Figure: A 38
